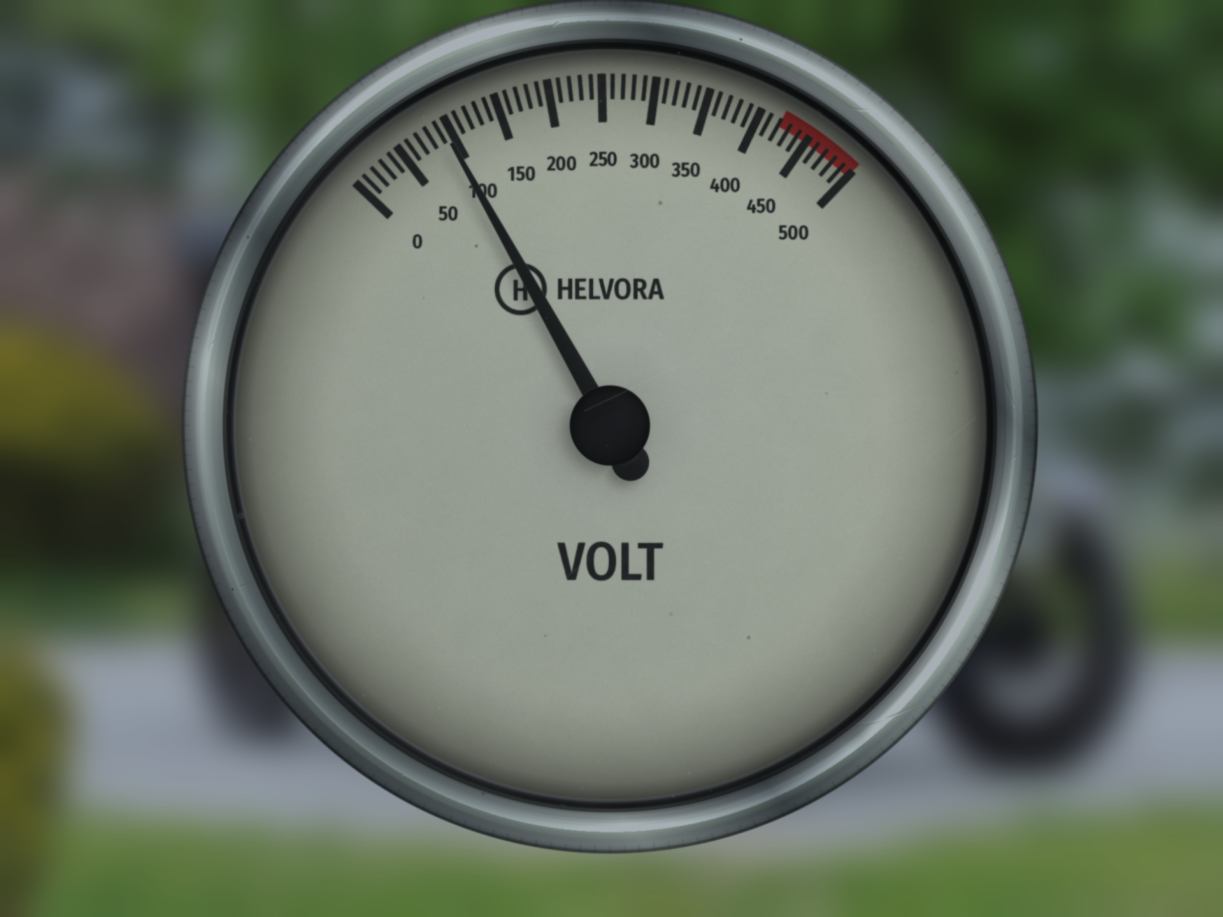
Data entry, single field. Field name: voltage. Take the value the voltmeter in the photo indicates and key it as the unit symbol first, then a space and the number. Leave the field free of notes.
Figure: V 95
